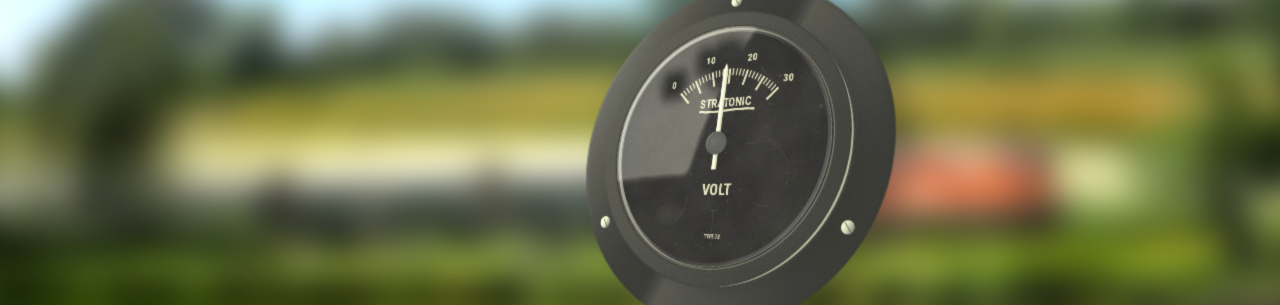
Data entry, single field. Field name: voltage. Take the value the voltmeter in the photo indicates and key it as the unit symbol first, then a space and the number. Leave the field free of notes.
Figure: V 15
